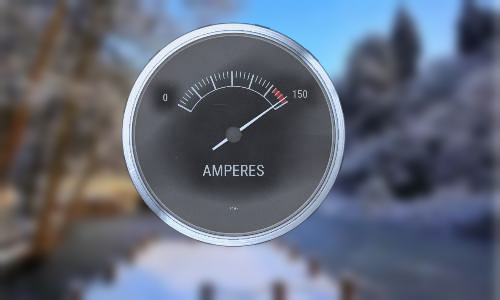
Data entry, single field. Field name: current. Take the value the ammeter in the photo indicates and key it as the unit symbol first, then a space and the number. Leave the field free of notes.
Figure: A 145
